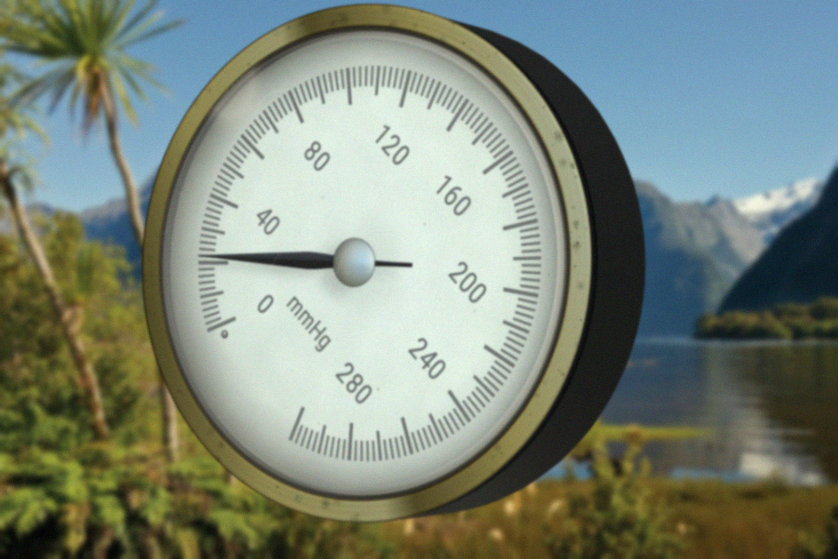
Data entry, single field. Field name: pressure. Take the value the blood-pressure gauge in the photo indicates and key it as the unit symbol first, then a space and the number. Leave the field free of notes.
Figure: mmHg 22
